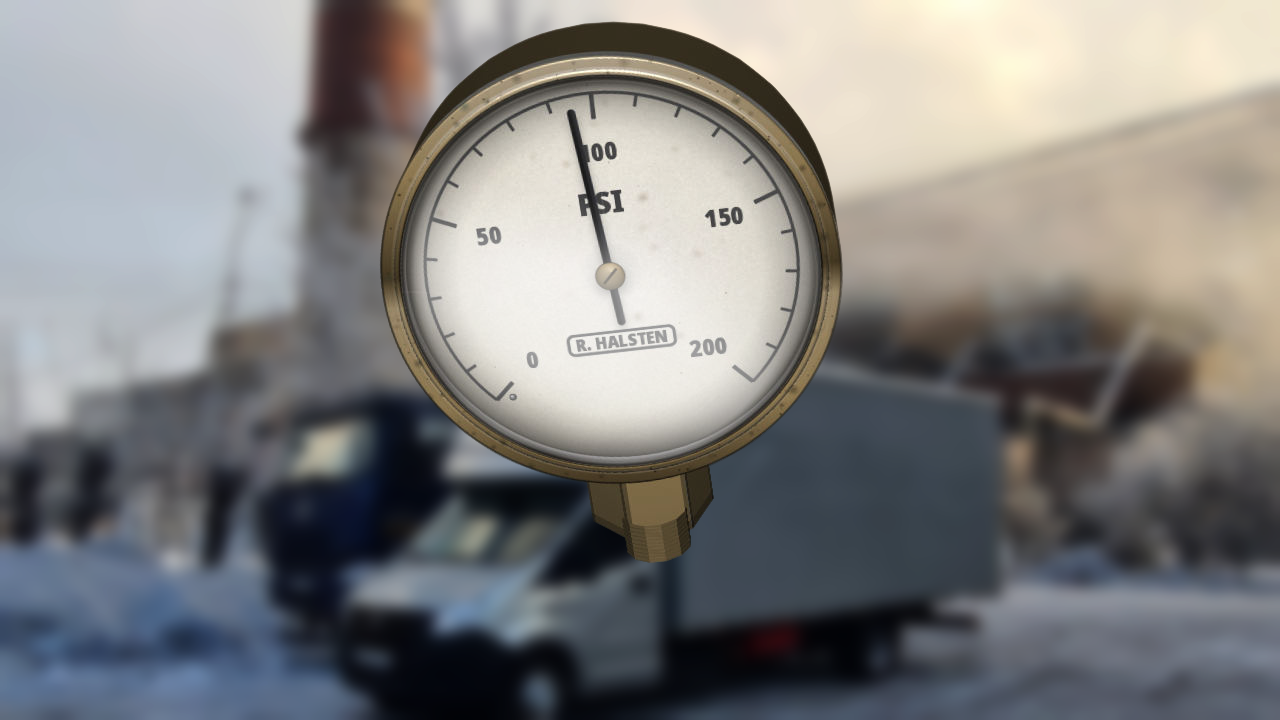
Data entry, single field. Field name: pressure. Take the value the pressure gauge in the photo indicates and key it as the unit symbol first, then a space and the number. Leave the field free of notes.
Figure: psi 95
